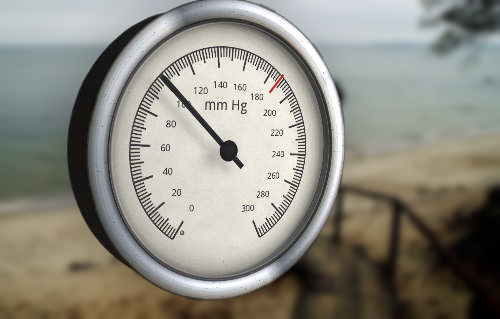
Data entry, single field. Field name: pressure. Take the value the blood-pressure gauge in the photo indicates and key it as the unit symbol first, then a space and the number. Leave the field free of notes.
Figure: mmHg 100
